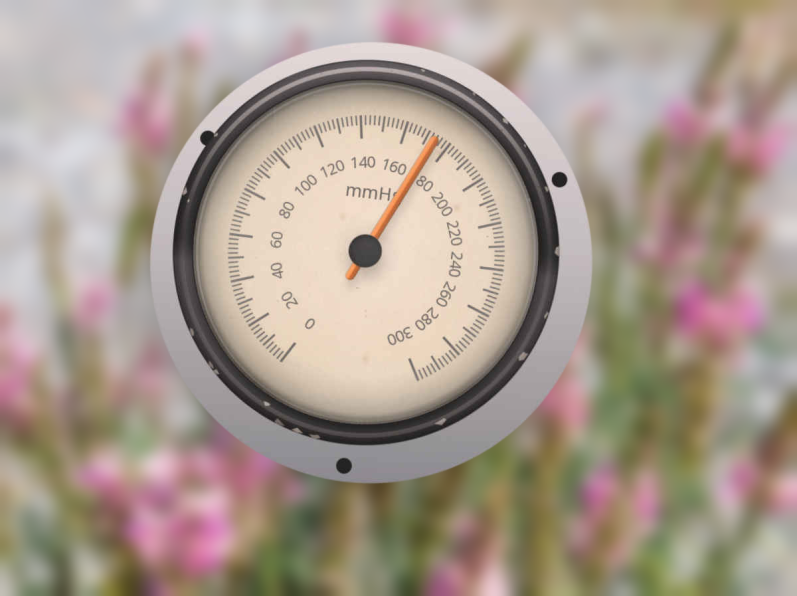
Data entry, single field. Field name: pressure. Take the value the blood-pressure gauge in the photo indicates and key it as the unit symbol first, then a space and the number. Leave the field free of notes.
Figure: mmHg 174
